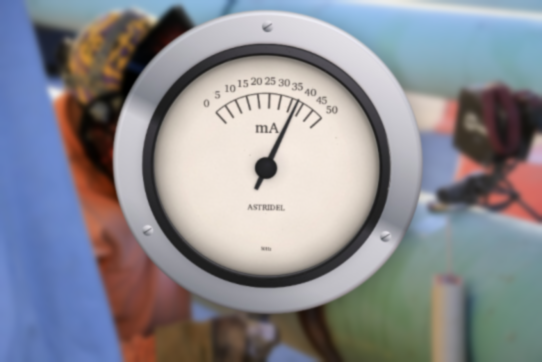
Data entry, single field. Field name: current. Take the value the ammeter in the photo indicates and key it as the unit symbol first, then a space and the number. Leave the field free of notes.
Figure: mA 37.5
